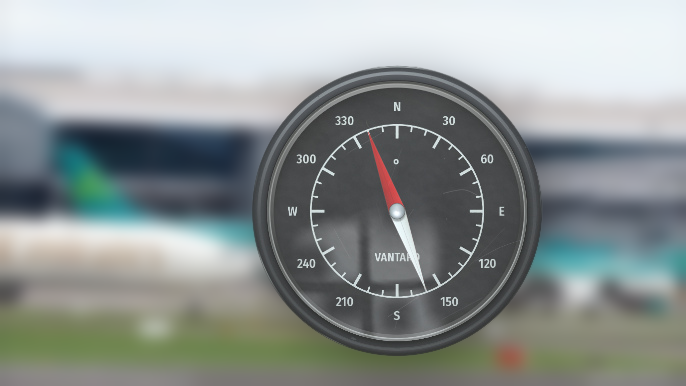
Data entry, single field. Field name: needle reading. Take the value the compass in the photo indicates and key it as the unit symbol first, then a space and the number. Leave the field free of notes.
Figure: ° 340
